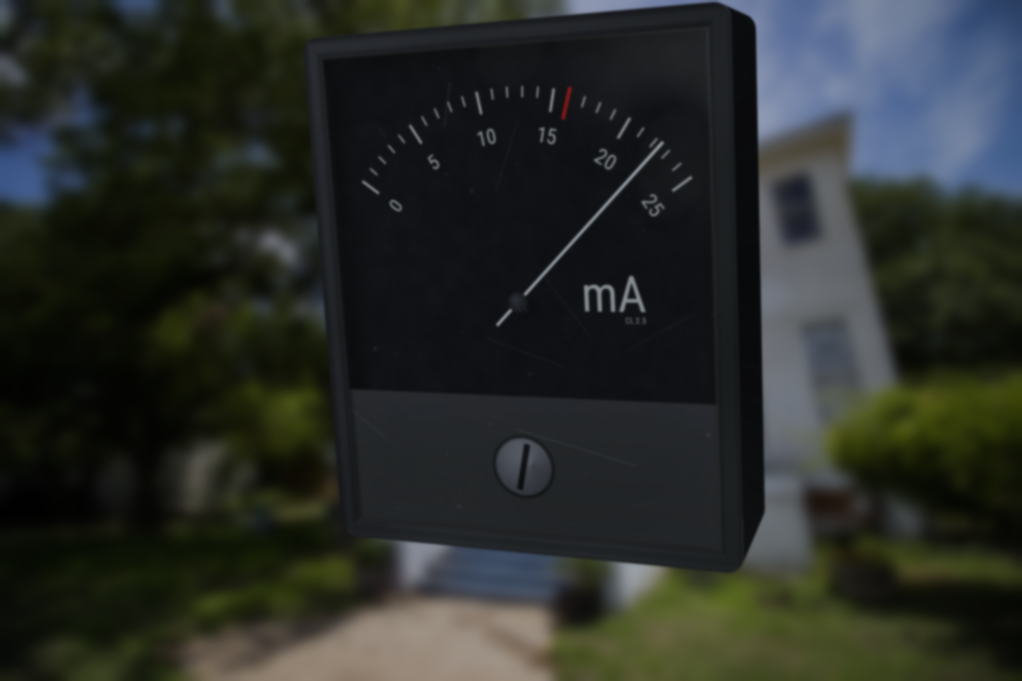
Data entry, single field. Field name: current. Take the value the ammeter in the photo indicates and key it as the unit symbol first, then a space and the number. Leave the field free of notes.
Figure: mA 22.5
